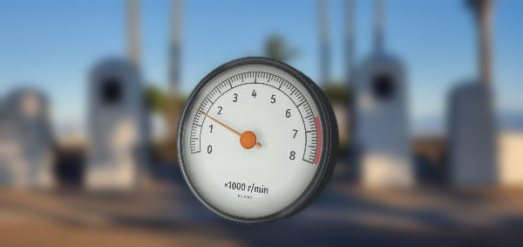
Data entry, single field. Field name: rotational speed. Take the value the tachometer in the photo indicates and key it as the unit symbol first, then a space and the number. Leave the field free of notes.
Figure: rpm 1500
